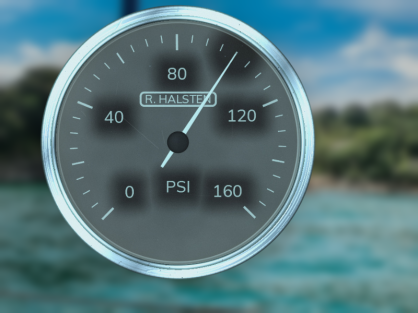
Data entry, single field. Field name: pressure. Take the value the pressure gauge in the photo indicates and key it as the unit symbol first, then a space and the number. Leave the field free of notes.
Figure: psi 100
